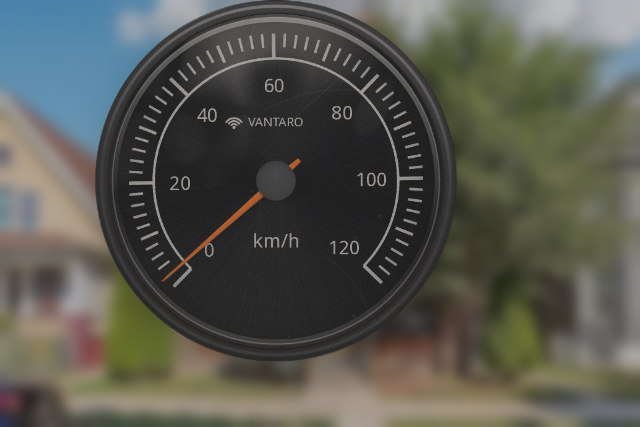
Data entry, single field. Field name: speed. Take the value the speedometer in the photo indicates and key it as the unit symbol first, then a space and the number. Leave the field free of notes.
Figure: km/h 2
